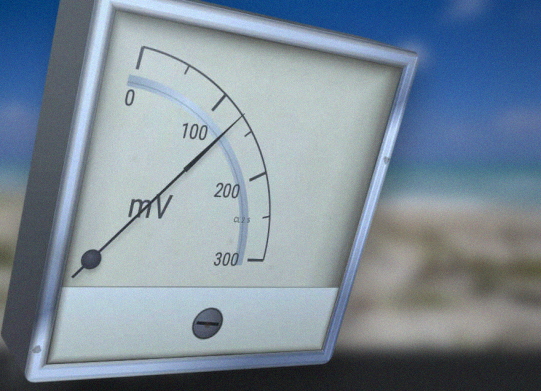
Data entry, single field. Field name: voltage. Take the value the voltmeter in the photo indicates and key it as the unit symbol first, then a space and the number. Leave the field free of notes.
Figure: mV 125
